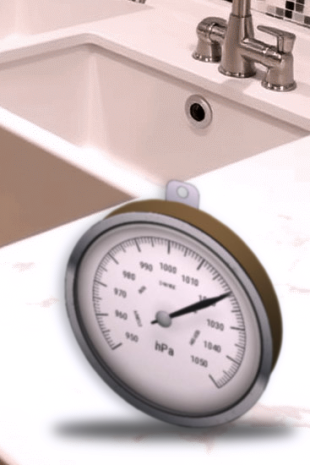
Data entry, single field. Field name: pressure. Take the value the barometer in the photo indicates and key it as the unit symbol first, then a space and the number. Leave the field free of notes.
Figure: hPa 1020
